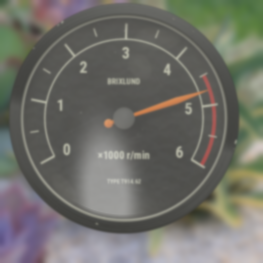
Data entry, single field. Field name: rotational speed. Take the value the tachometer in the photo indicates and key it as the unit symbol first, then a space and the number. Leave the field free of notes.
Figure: rpm 4750
